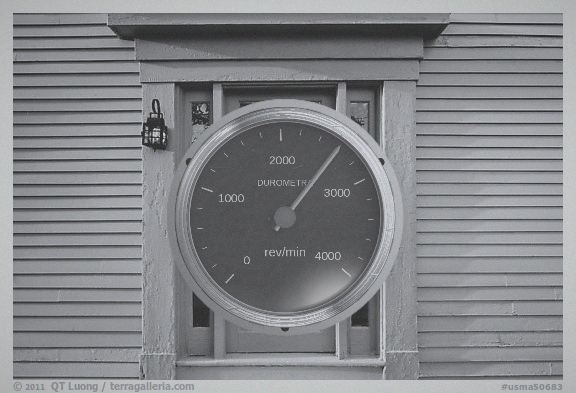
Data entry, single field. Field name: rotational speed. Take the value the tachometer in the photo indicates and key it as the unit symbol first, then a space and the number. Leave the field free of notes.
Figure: rpm 2600
